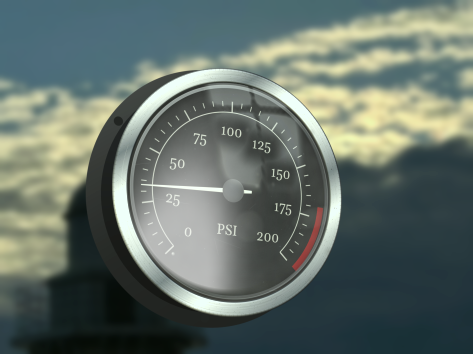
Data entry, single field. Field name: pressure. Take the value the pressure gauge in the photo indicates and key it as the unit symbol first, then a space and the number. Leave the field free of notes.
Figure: psi 32.5
